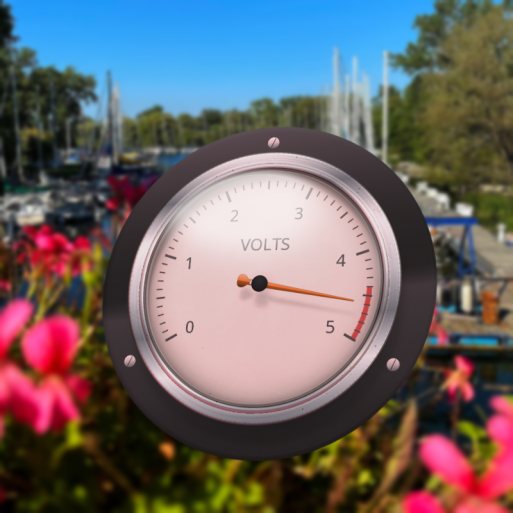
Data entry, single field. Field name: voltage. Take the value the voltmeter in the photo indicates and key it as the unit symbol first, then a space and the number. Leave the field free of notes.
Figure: V 4.6
